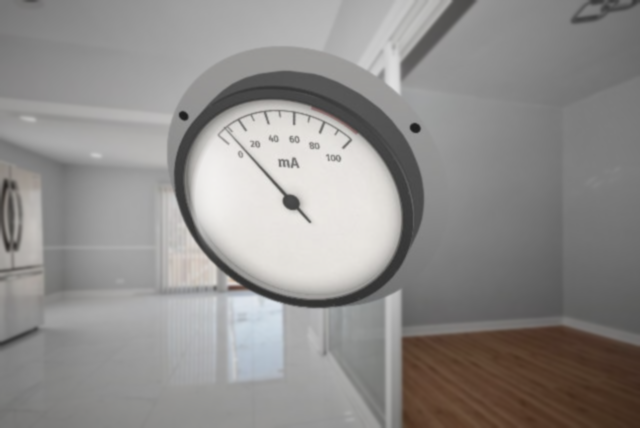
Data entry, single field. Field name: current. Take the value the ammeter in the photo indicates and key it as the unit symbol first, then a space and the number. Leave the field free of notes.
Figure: mA 10
